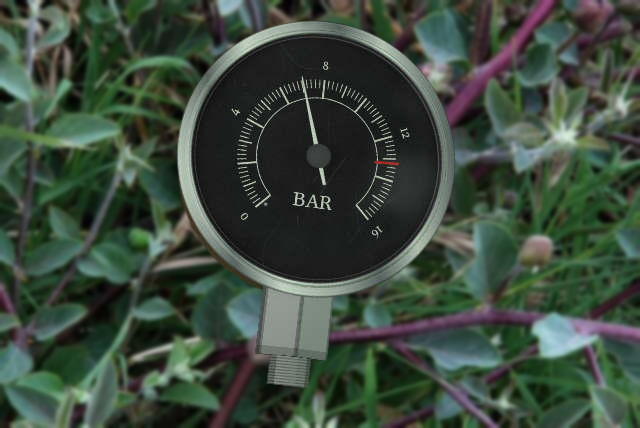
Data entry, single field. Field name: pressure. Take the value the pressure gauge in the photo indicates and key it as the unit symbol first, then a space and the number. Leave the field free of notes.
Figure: bar 7
